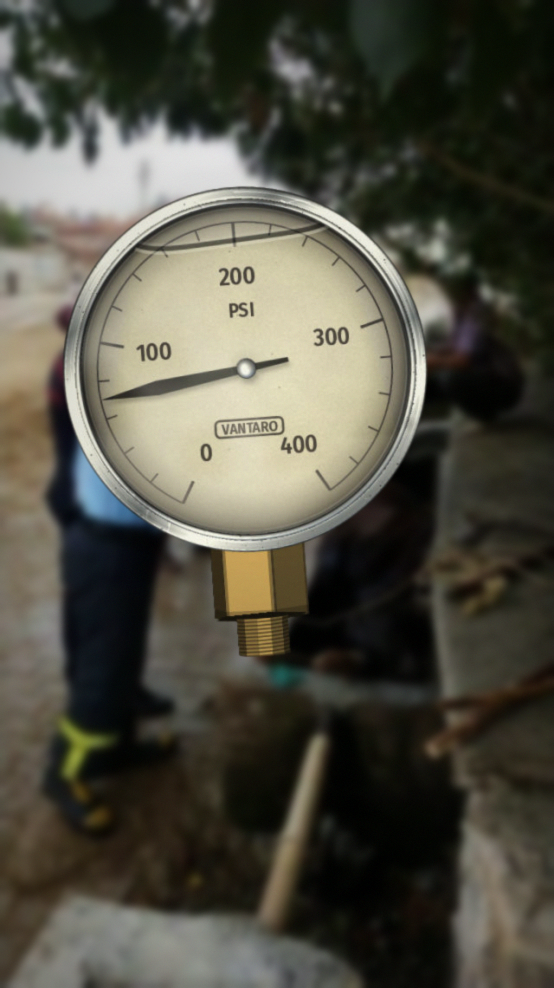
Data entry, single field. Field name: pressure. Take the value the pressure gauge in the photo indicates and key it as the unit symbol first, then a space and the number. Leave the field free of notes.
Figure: psi 70
